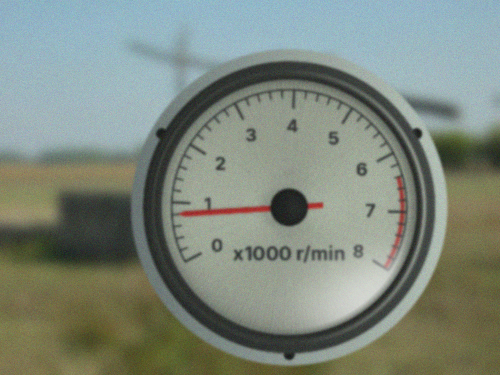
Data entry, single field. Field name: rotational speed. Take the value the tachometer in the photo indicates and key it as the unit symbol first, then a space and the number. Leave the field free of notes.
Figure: rpm 800
